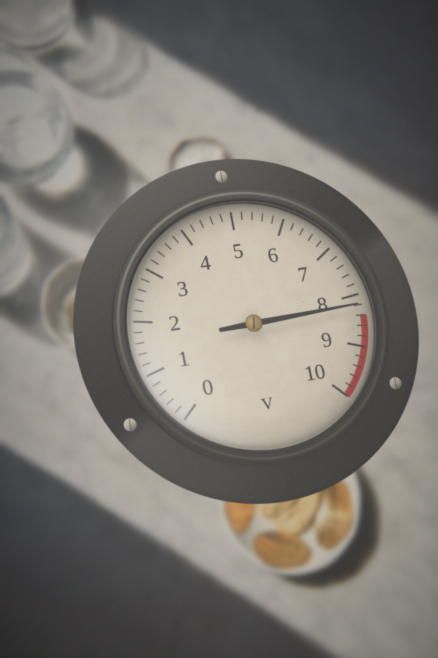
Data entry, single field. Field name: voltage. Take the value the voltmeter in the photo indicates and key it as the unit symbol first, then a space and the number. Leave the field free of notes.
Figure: V 8.2
